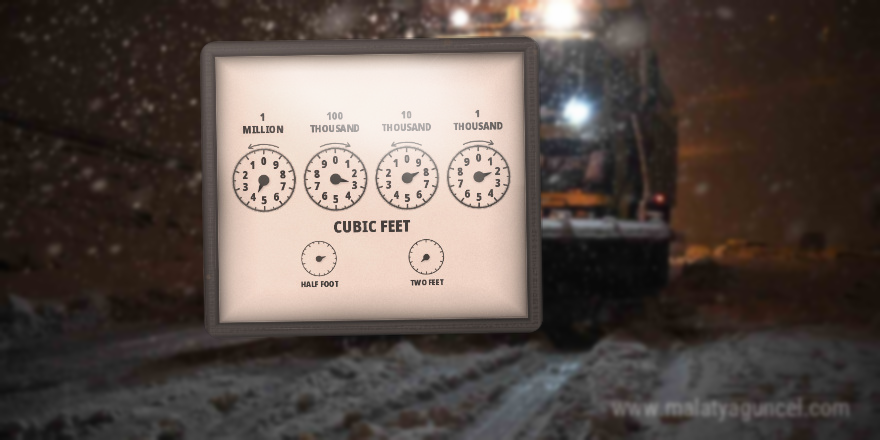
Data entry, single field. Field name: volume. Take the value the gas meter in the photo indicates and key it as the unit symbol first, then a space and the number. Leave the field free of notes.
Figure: ft³ 428200
